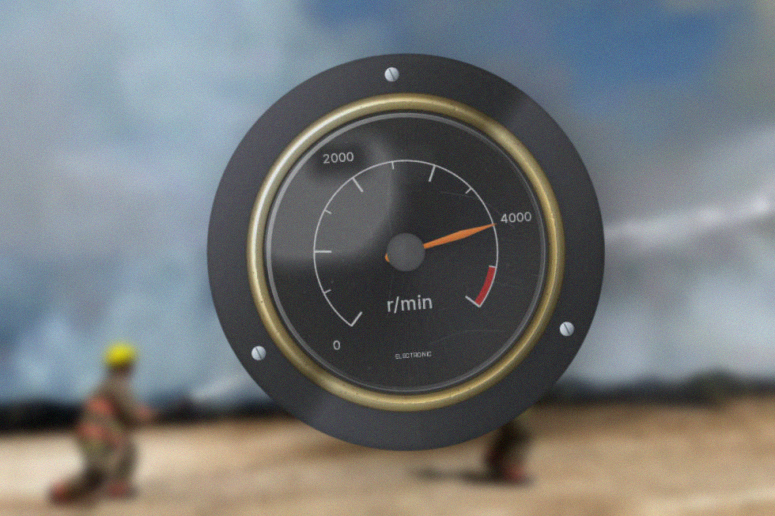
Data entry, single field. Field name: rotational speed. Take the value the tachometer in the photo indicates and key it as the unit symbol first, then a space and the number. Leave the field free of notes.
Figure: rpm 4000
